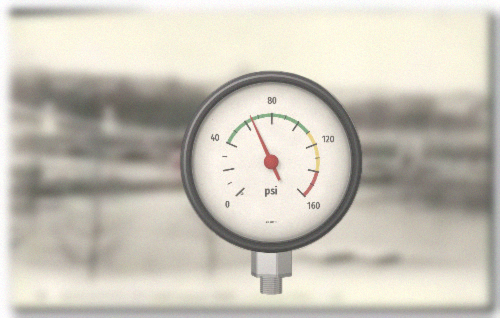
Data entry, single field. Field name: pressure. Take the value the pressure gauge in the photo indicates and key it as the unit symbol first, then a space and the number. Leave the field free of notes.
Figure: psi 65
